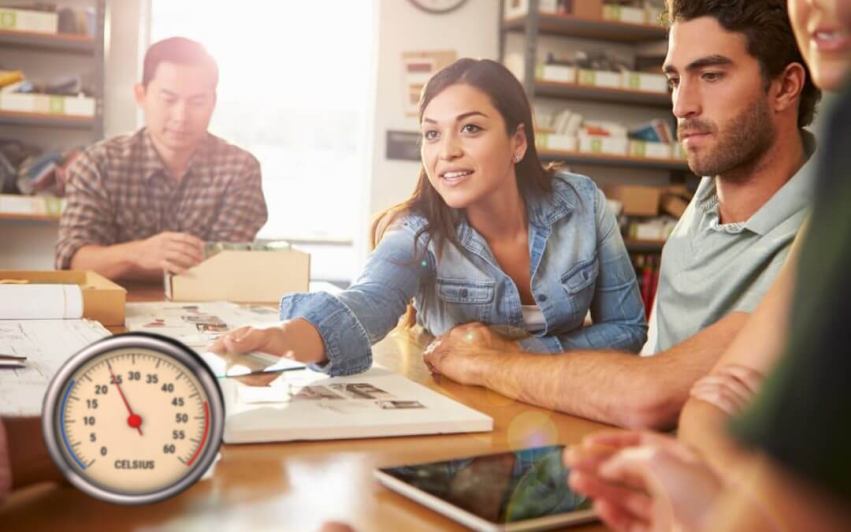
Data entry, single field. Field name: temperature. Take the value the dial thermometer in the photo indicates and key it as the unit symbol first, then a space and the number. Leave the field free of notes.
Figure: °C 25
